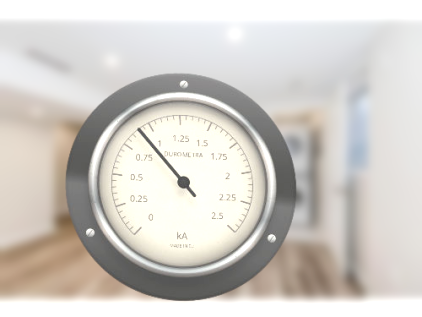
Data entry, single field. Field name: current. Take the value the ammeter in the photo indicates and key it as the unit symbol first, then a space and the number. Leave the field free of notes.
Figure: kA 0.9
